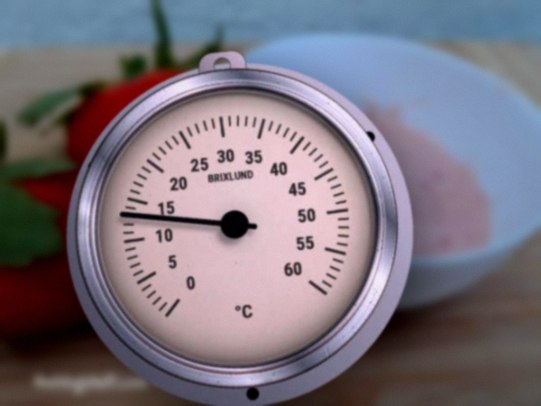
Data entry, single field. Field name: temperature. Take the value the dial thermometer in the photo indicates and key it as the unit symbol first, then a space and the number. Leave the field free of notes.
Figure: °C 13
